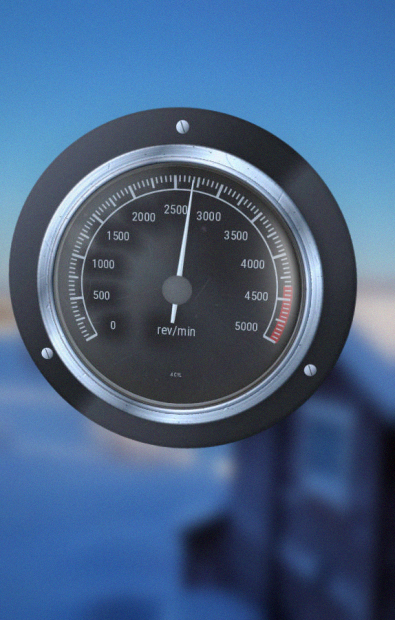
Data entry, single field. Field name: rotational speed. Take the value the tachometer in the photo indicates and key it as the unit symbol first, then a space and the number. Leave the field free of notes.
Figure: rpm 2700
